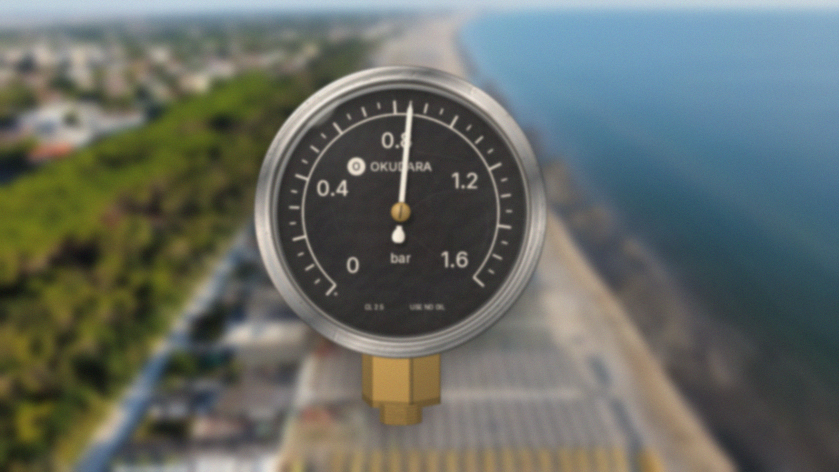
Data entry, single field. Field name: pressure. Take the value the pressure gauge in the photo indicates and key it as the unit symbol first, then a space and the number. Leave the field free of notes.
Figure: bar 0.85
